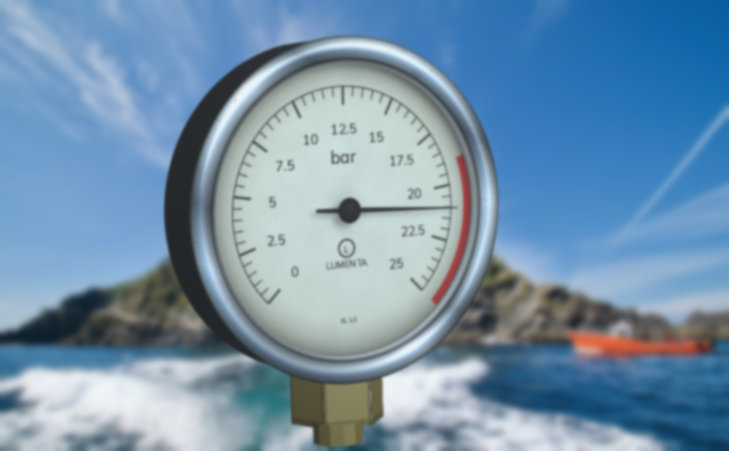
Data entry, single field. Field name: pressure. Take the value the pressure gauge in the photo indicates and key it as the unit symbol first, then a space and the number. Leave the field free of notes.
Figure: bar 21
